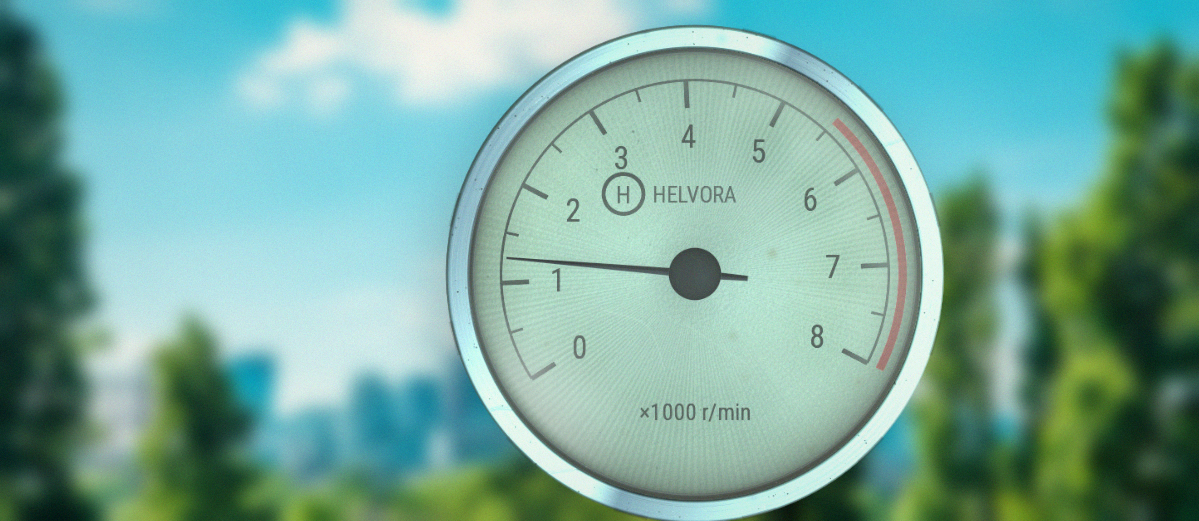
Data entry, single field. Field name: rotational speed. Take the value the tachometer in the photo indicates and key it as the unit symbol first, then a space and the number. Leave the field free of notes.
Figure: rpm 1250
